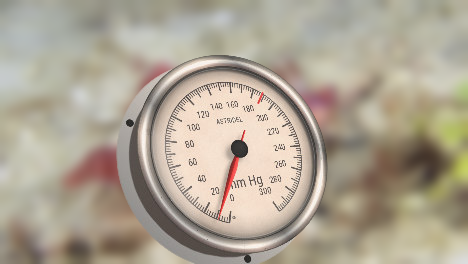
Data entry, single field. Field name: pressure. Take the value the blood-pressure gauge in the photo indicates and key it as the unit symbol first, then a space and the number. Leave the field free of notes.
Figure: mmHg 10
